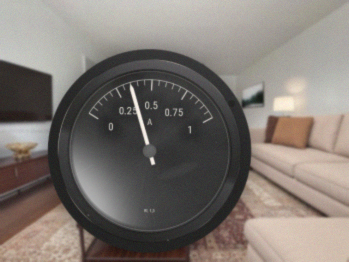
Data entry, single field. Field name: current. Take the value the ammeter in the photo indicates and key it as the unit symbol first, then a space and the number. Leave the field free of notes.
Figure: A 0.35
